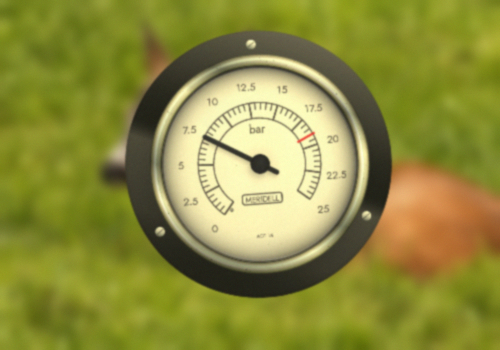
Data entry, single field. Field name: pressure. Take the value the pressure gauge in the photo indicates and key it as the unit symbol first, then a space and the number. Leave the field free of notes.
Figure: bar 7.5
